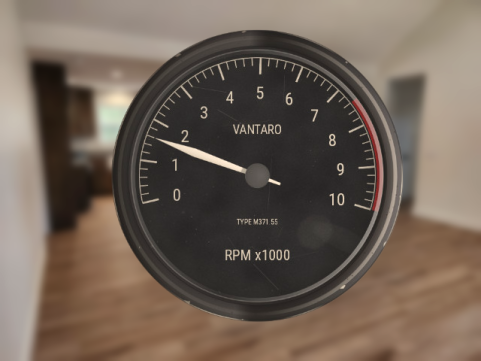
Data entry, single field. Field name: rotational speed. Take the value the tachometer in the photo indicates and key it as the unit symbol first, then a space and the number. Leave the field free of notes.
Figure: rpm 1600
